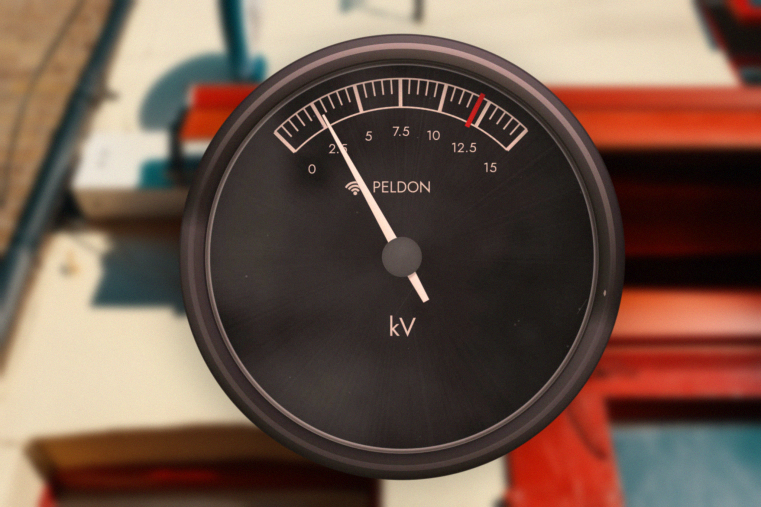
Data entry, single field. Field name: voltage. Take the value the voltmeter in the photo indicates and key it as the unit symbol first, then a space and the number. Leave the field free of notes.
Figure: kV 2.75
